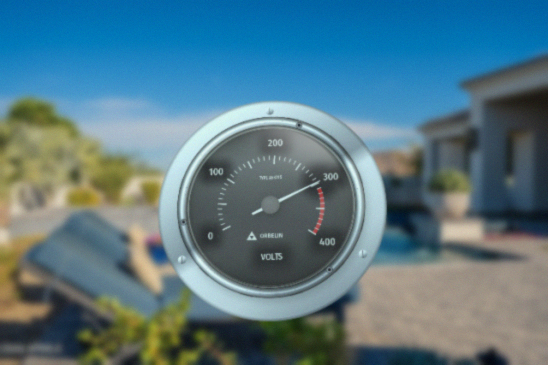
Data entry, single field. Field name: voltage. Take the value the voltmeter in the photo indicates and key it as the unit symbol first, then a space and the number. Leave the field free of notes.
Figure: V 300
